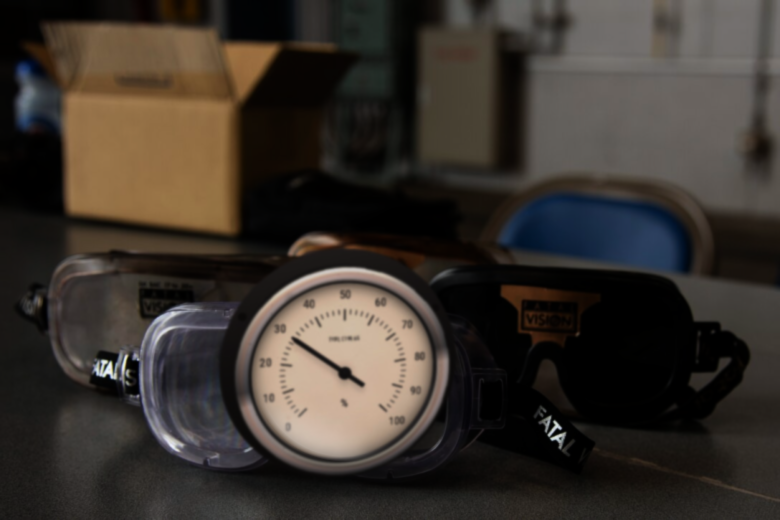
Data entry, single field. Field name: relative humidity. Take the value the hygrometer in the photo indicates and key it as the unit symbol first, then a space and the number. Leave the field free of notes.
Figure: % 30
